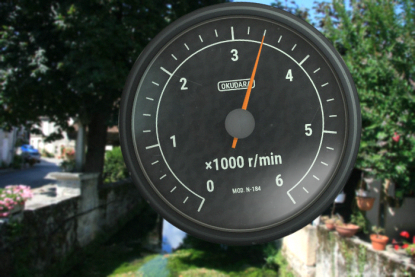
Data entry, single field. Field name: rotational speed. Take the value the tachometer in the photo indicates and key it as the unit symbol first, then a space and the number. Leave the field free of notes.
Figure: rpm 3400
